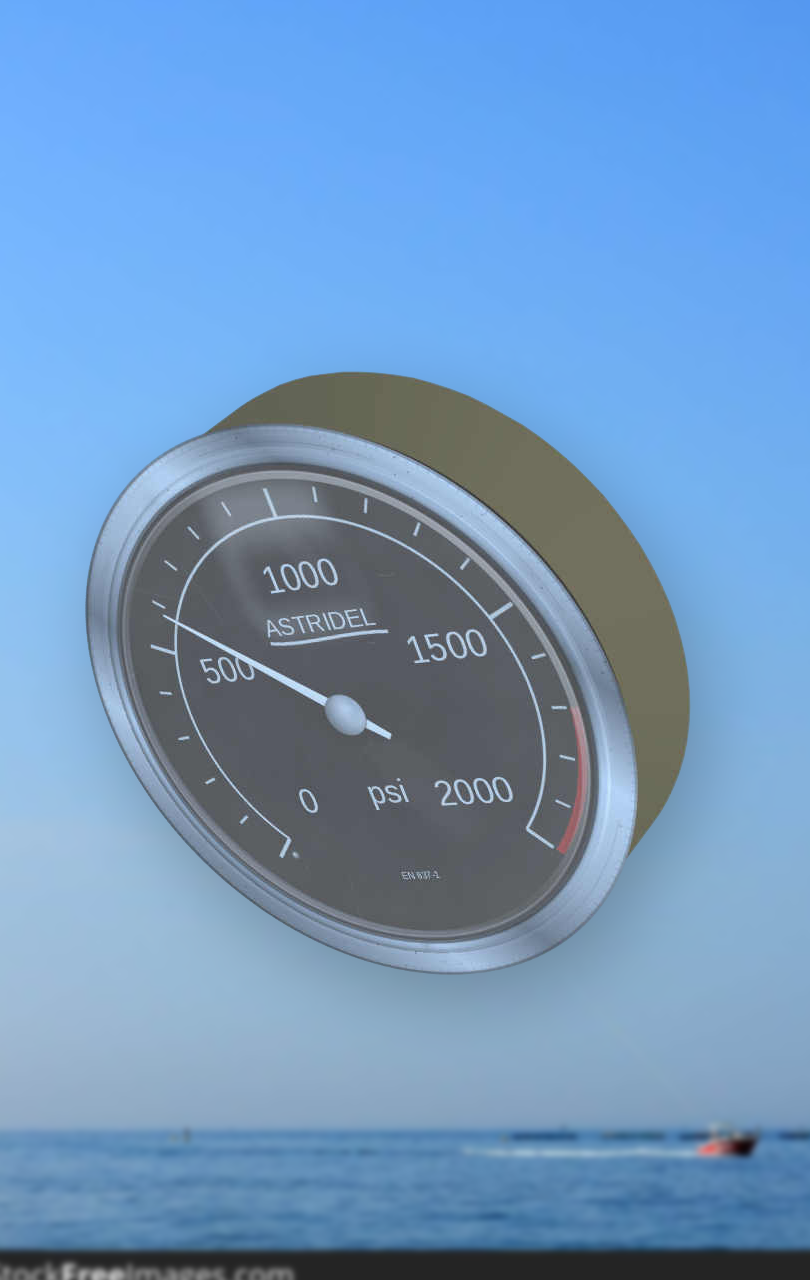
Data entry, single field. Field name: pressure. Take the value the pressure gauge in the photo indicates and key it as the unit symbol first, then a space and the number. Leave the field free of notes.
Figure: psi 600
